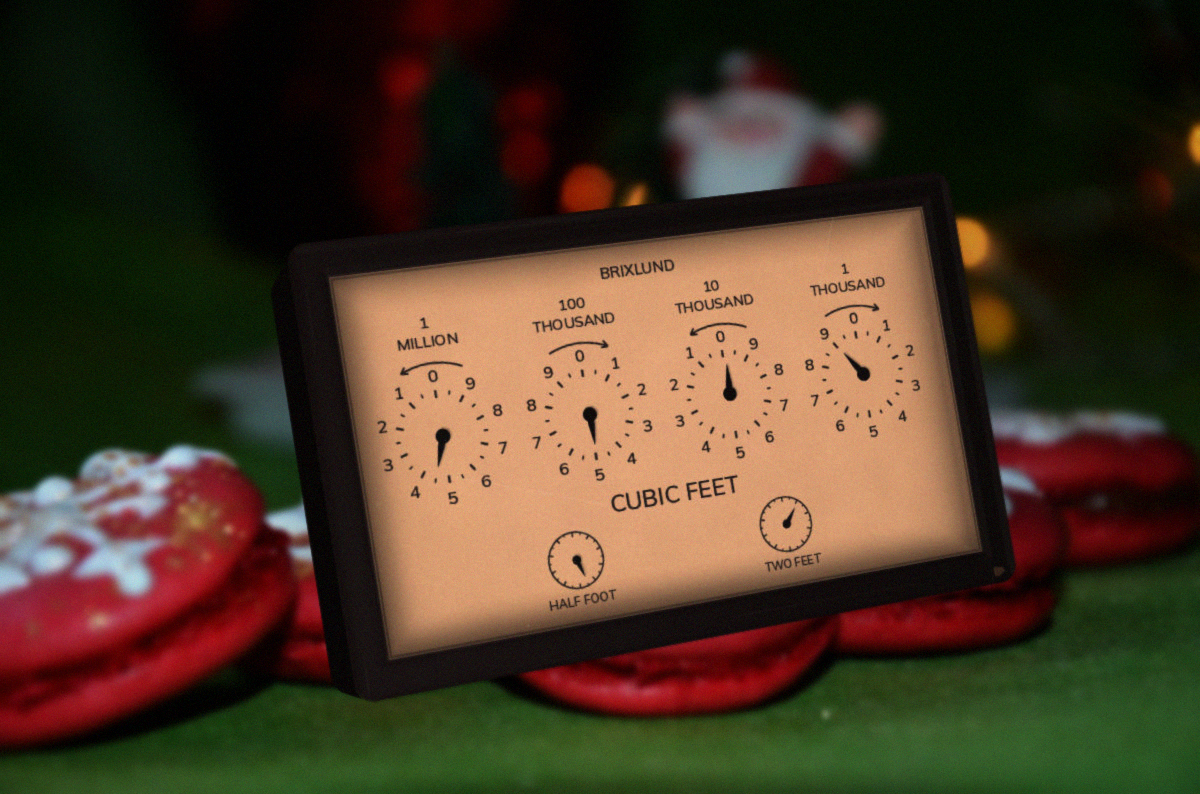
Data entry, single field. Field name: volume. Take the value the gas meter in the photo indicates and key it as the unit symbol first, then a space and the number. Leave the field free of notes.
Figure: ft³ 449900
